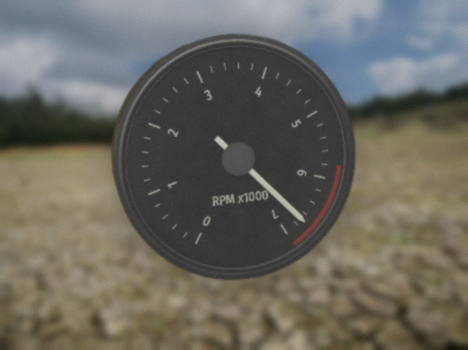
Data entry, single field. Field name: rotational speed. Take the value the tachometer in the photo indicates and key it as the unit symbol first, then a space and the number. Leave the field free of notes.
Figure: rpm 6700
